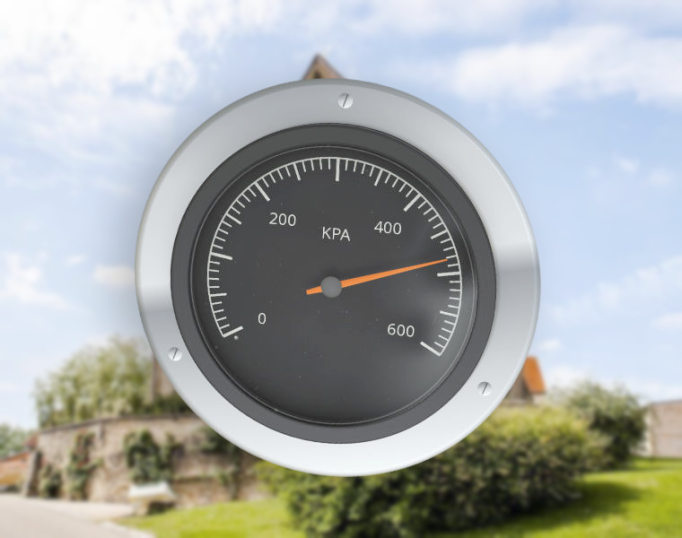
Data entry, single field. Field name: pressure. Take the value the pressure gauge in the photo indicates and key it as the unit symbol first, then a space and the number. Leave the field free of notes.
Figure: kPa 480
